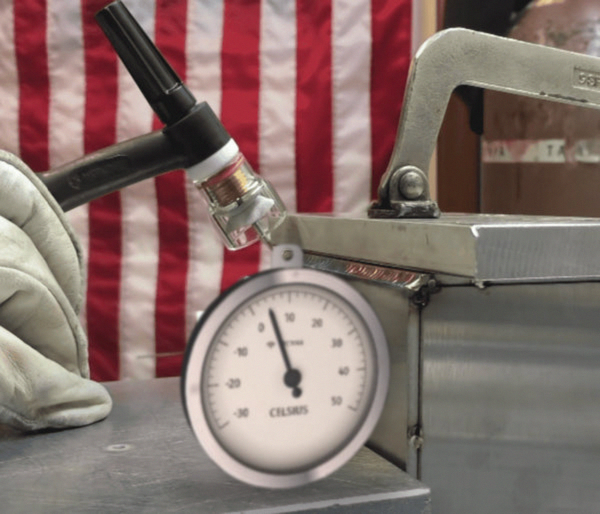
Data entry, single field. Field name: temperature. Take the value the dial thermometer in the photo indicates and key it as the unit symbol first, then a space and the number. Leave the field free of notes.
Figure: °C 4
